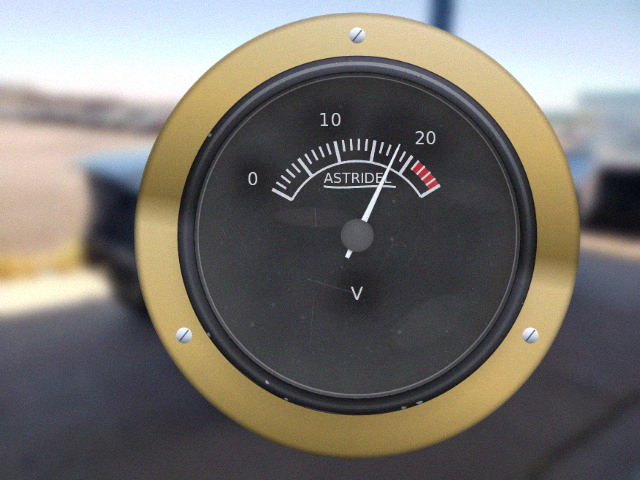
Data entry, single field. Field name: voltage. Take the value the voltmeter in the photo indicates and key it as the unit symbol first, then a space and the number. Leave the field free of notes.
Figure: V 18
